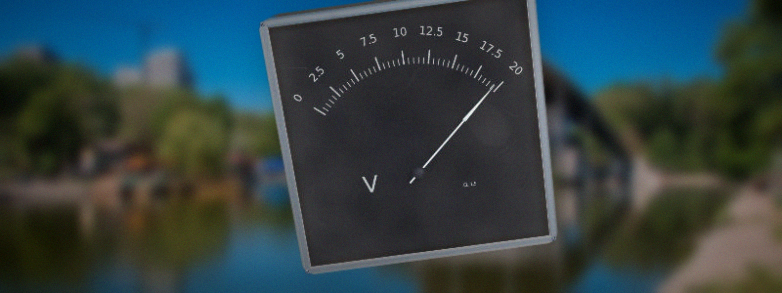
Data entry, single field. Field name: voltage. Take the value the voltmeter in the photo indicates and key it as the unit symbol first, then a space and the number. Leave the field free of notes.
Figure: V 19.5
